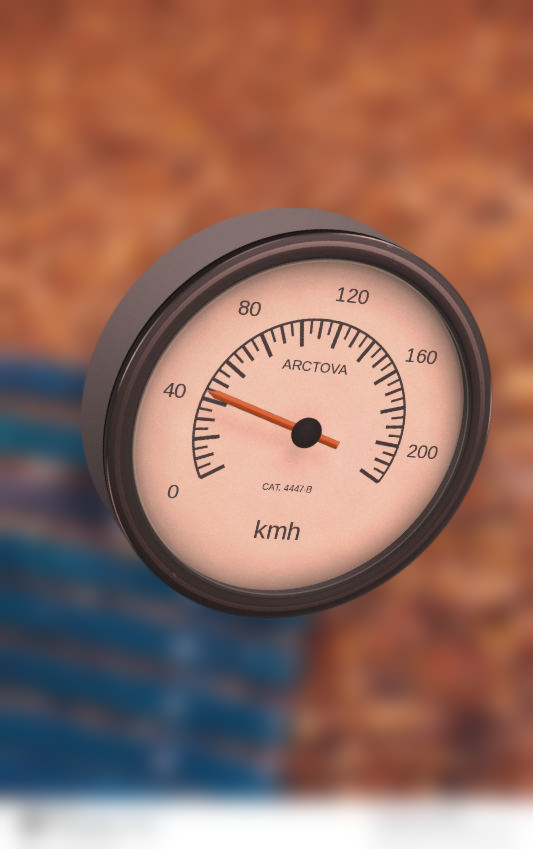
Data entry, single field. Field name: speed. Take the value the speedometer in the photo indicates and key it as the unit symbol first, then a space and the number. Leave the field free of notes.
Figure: km/h 45
